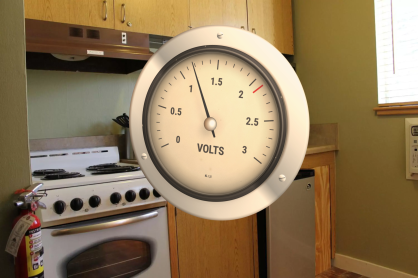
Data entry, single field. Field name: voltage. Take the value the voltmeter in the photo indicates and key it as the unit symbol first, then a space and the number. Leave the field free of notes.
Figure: V 1.2
